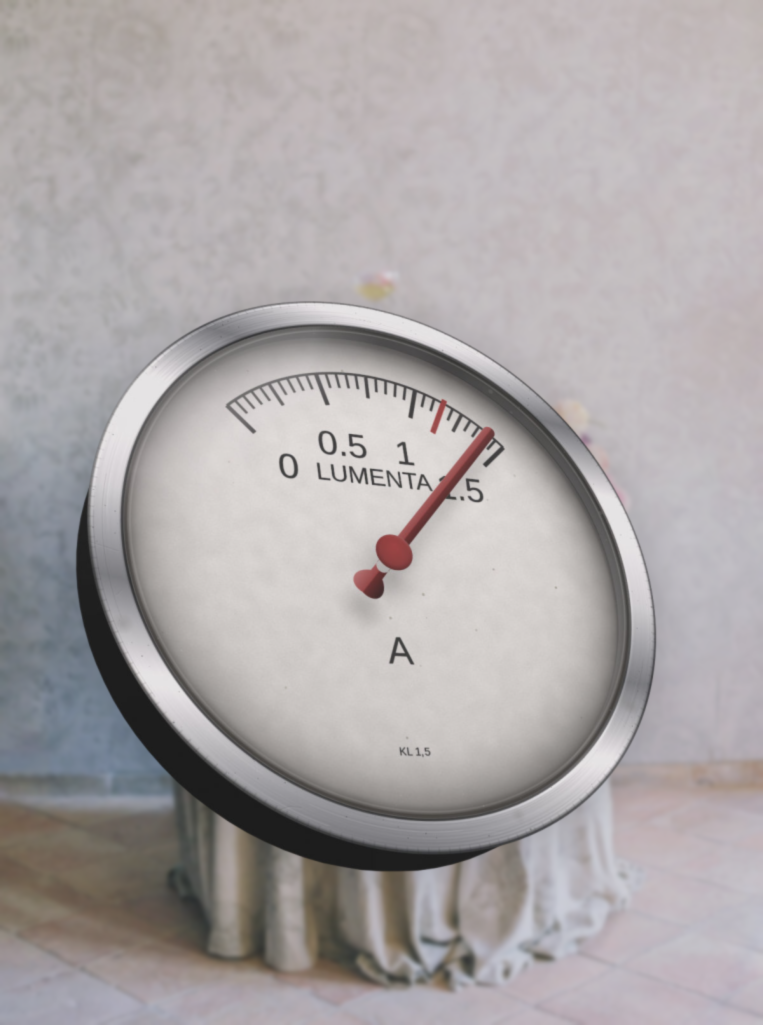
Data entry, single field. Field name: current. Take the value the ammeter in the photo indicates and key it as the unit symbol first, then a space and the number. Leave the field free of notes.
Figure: A 1.4
